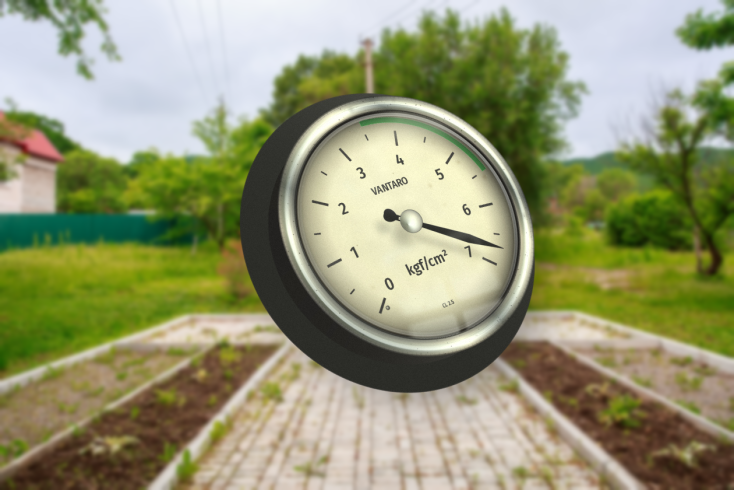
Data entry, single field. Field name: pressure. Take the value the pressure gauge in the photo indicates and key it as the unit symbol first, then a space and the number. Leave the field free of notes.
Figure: kg/cm² 6.75
